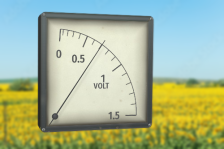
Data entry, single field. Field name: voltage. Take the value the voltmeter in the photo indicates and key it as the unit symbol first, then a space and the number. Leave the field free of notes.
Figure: V 0.7
